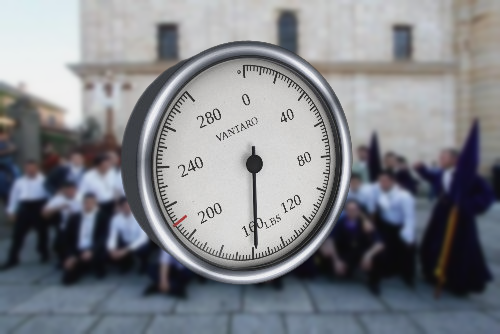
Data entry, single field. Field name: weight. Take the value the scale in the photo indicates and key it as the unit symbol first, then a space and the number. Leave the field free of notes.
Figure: lb 160
